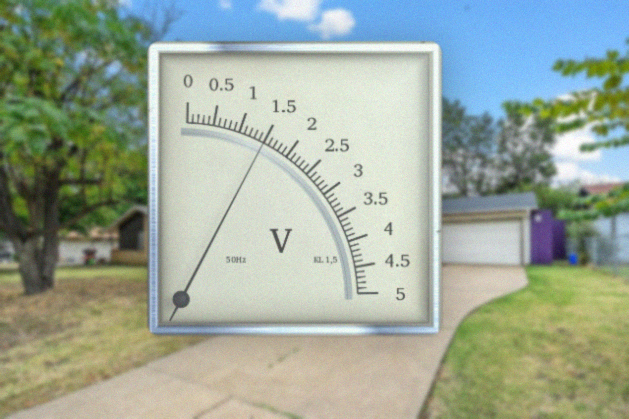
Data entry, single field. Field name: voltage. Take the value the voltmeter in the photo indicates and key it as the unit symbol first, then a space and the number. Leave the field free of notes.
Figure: V 1.5
